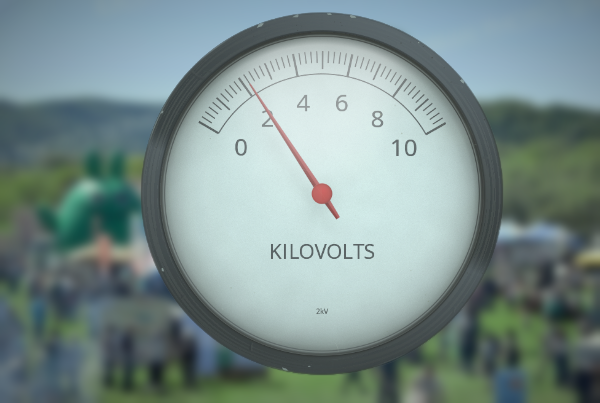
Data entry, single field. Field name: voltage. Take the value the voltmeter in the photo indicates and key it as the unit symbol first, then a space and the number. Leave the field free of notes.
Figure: kV 2.2
